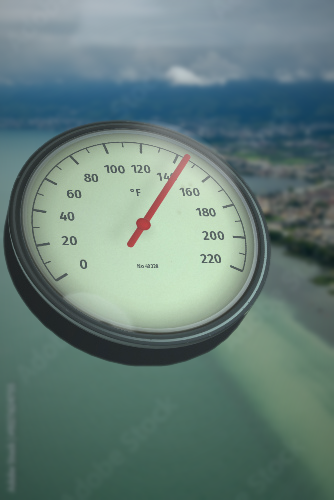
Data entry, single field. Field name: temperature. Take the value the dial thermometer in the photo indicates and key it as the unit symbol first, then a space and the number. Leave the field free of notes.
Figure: °F 145
